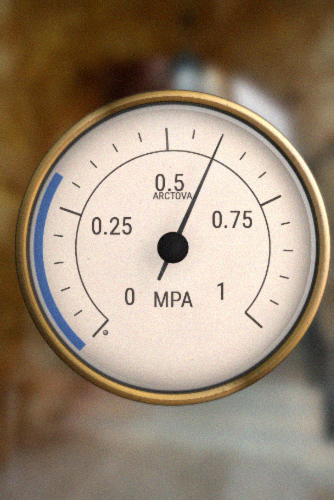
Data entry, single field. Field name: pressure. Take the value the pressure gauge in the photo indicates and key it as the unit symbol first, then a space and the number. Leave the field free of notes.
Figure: MPa 0.6
